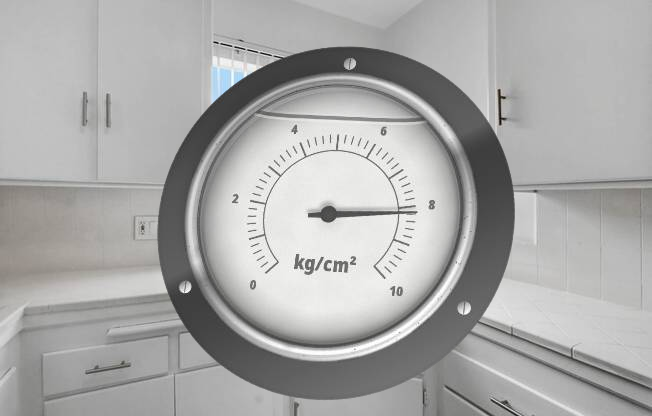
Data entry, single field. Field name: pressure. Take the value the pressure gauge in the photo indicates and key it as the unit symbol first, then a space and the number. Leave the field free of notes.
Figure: kg/cm² 8.2
